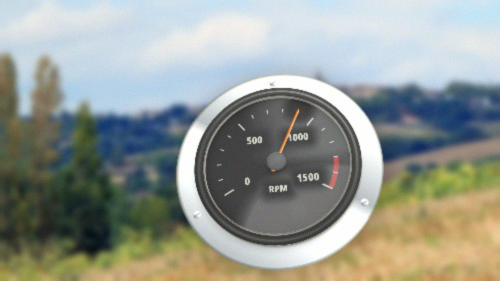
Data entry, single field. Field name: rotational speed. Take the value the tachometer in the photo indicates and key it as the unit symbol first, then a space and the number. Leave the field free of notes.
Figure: rpm 900
